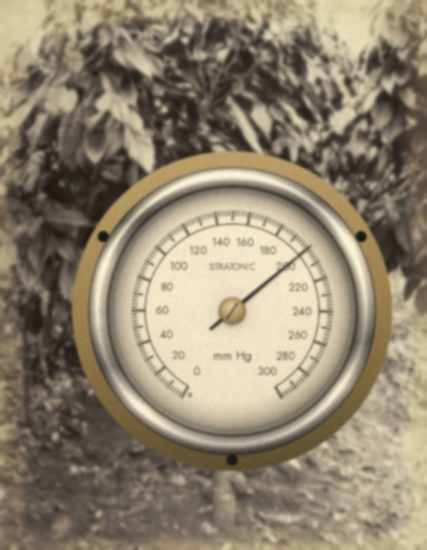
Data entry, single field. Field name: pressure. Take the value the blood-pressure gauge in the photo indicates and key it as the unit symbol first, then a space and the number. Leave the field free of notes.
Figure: mmHg 200
